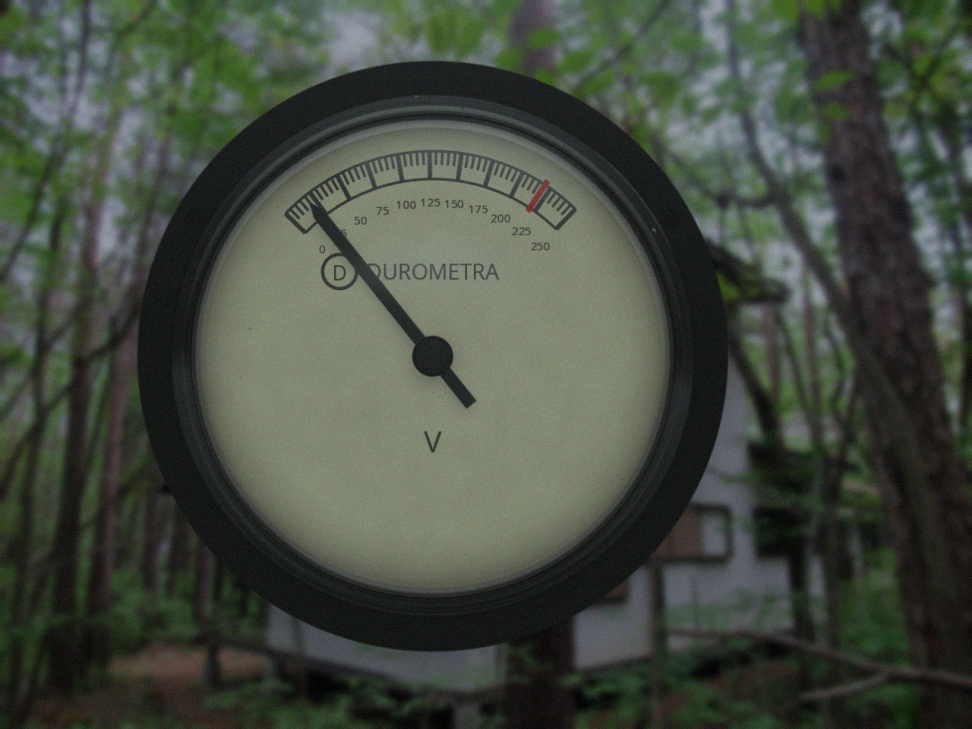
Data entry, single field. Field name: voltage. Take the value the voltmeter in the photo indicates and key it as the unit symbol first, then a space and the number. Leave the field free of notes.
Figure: V 20
